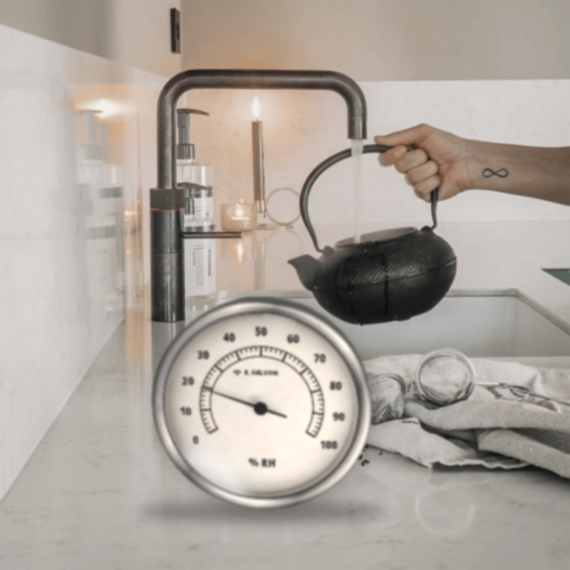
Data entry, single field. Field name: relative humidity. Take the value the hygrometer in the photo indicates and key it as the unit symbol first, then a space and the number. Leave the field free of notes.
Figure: % 20
